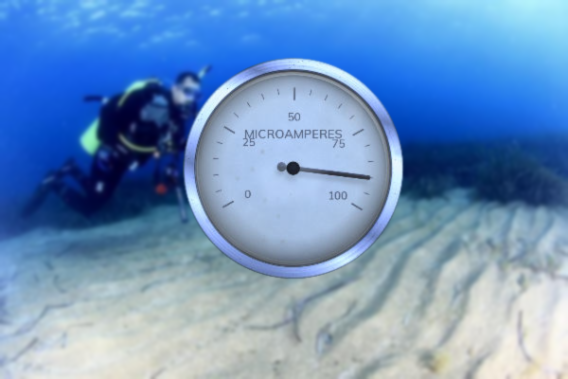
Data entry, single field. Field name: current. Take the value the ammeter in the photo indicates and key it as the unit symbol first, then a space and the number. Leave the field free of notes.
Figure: µA 90
